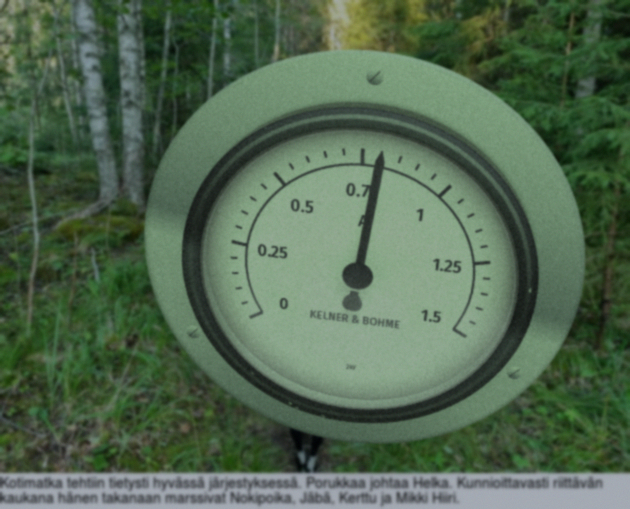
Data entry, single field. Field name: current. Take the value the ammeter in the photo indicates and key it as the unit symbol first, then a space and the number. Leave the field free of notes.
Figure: A 0.8
